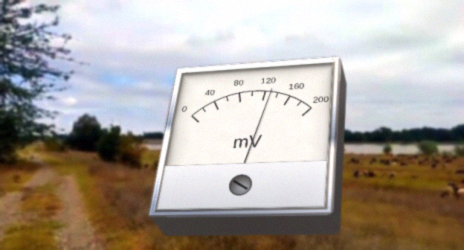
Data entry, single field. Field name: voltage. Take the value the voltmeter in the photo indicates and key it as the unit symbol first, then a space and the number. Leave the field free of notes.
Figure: mV 130
